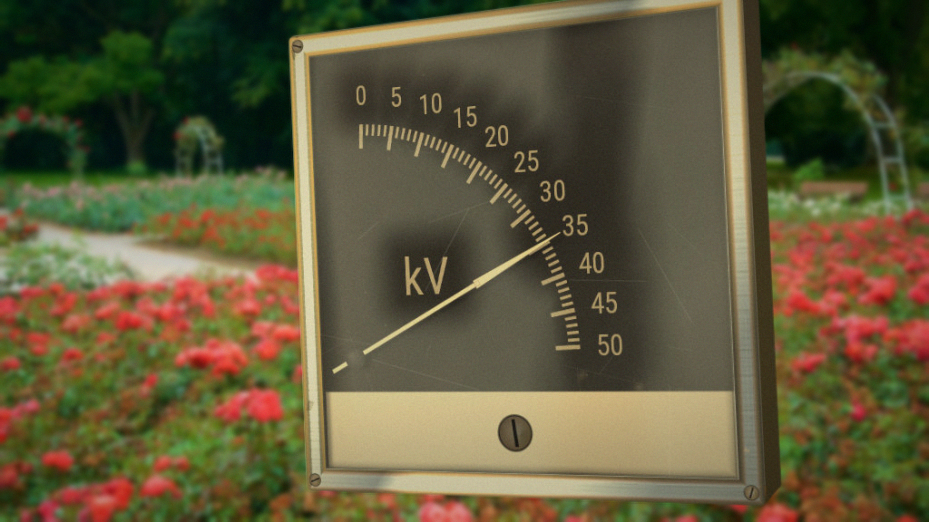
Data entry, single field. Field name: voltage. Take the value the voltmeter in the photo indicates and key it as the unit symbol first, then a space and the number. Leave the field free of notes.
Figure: kV 35
